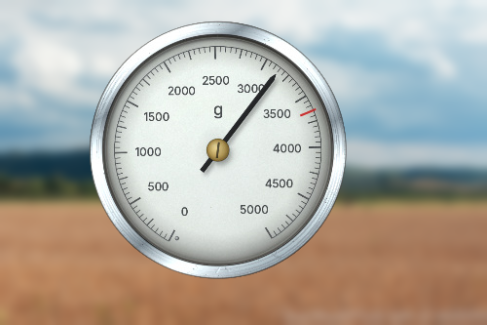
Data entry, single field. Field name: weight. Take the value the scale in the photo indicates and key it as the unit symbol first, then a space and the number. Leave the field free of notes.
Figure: g 3150
